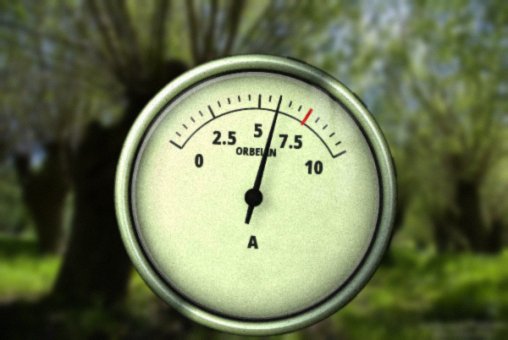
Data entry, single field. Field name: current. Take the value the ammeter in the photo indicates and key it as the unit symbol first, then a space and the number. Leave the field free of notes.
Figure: A 6
